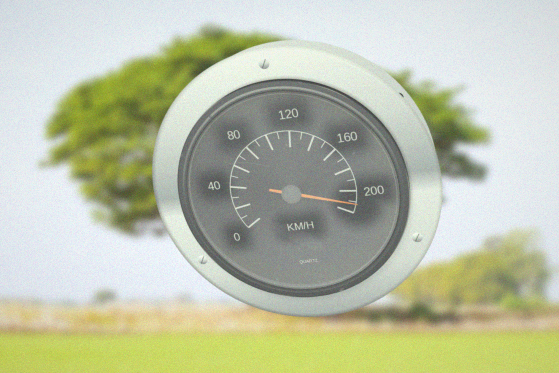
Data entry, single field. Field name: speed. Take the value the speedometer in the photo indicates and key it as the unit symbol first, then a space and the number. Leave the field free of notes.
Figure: km/h 210
